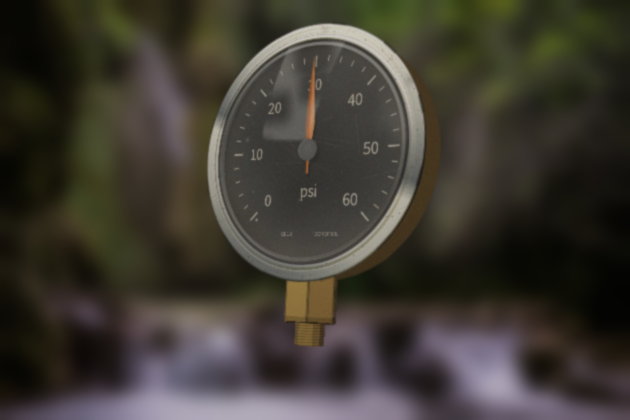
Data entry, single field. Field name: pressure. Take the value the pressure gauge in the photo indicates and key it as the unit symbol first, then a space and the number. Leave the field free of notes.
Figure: psi 30
